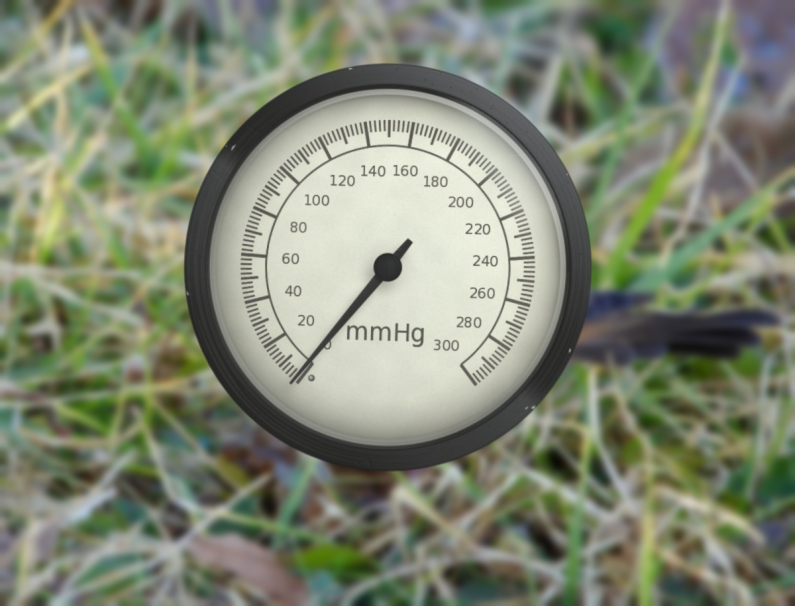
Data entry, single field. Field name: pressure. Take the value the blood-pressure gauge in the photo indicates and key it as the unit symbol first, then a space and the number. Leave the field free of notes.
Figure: mmHg 2
